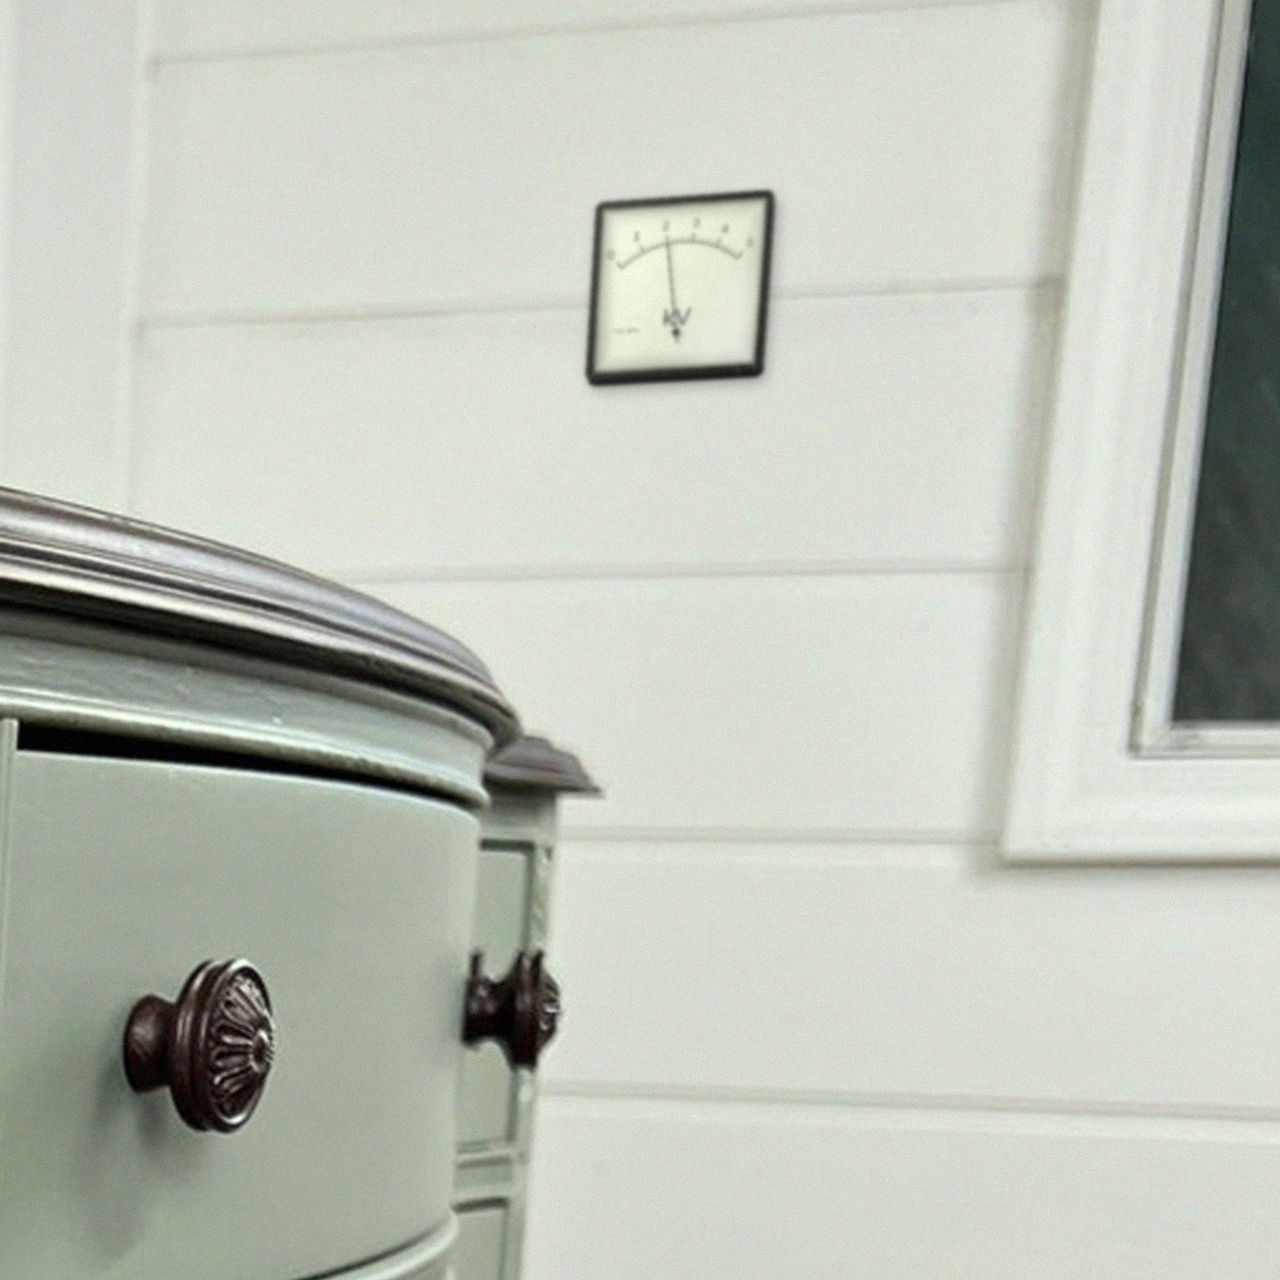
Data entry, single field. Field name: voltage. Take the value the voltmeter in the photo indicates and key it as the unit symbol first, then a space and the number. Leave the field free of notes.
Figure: kV 2
